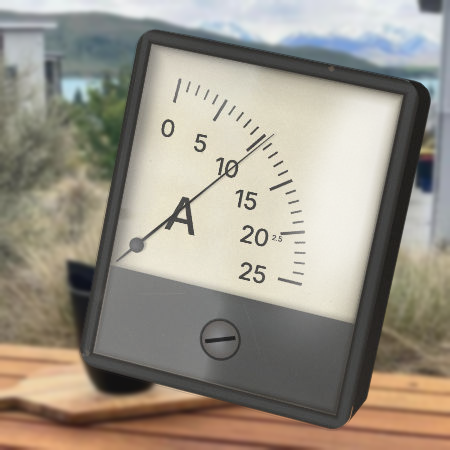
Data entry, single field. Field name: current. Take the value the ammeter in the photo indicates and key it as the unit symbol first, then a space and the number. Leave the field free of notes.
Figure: A 10.5
